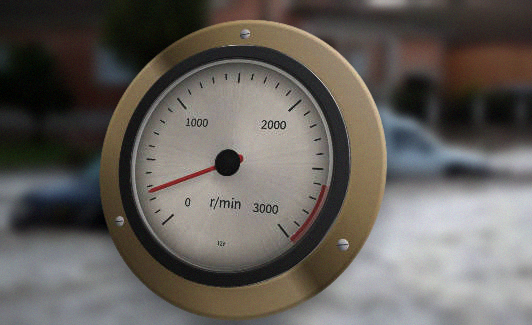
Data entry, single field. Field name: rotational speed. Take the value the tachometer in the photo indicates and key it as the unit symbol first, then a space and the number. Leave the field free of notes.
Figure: rpm 250
